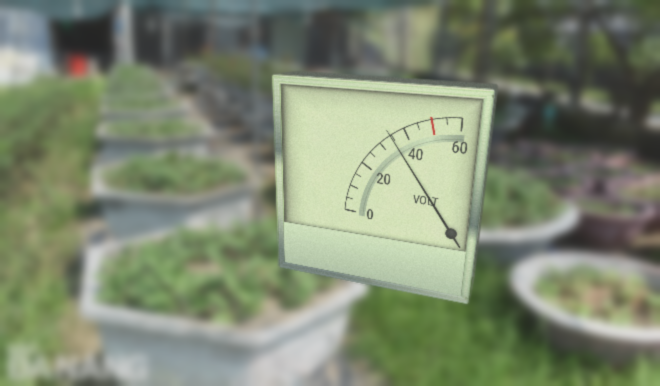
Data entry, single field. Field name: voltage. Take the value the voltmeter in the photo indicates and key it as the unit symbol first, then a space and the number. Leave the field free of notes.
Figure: V 35
